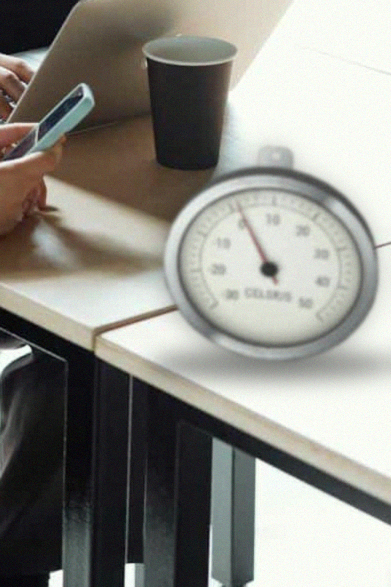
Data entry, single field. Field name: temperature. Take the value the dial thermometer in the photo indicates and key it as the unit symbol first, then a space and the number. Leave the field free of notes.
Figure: °C 2
